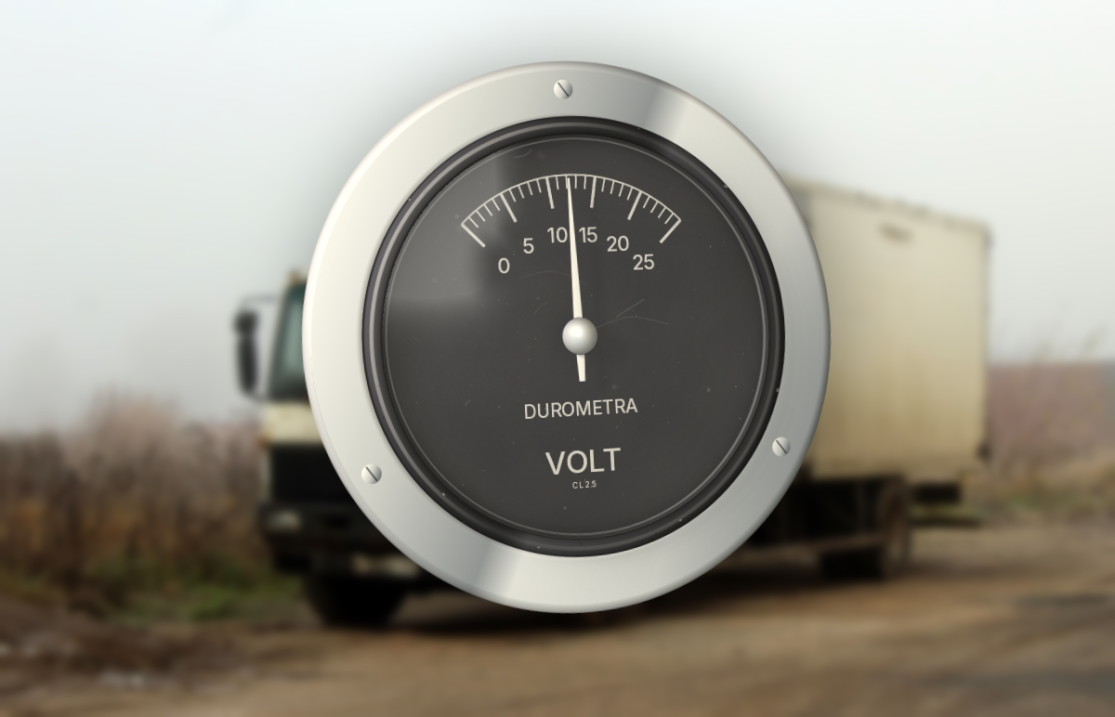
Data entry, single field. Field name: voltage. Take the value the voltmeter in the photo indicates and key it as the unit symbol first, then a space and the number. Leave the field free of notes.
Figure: V 12
